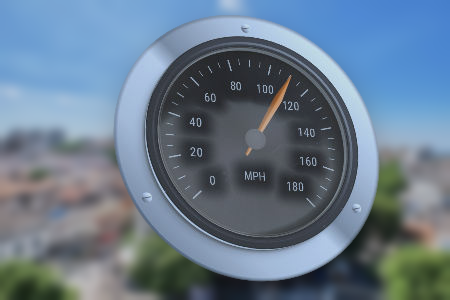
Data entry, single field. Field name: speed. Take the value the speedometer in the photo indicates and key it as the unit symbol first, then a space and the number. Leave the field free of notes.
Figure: mph 110
